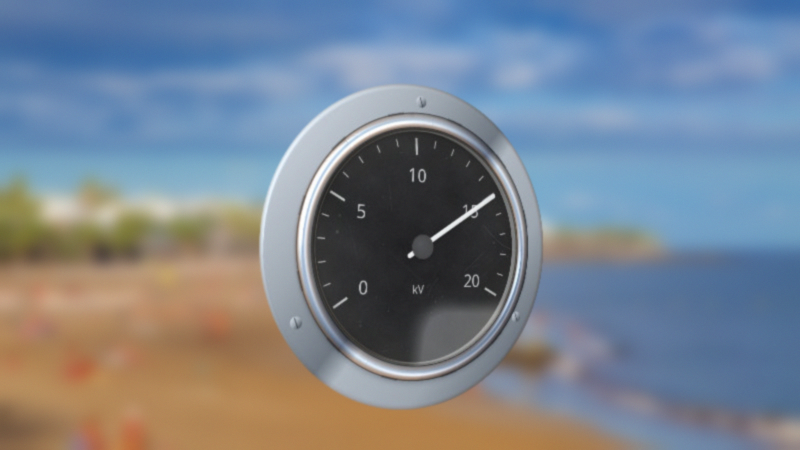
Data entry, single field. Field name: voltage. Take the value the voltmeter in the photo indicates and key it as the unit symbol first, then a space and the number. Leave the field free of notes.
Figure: kV 15
